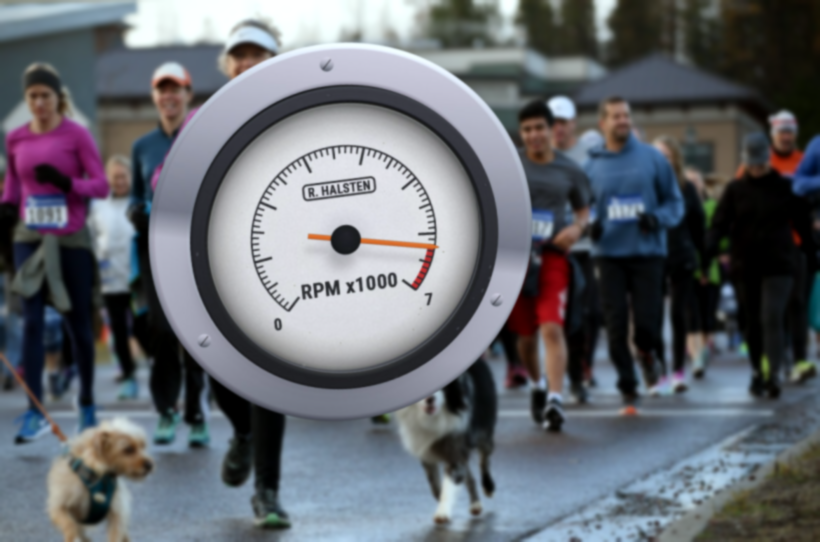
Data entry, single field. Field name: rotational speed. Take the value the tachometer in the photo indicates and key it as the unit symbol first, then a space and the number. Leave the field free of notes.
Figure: rpm 6200
